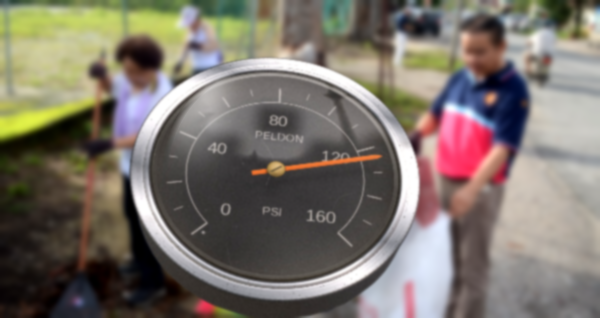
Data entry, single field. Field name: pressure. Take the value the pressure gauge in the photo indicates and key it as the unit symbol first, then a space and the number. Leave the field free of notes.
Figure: psi 125
